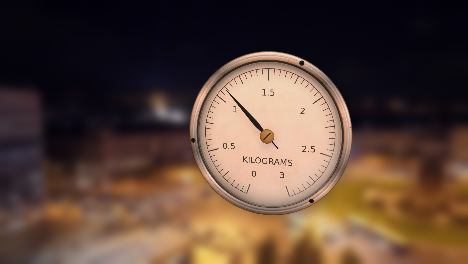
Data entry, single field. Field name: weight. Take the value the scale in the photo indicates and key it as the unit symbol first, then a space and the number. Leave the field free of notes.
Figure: kg 1.1
